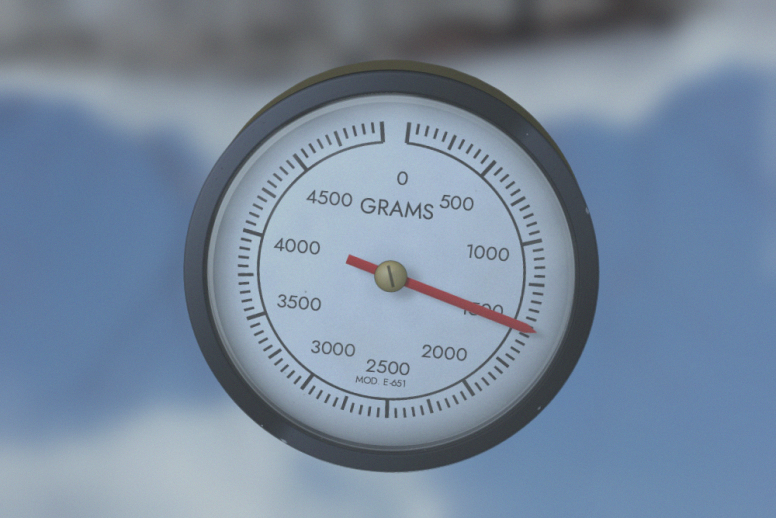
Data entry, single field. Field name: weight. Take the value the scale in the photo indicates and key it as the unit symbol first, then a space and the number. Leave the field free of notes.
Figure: g 1500
